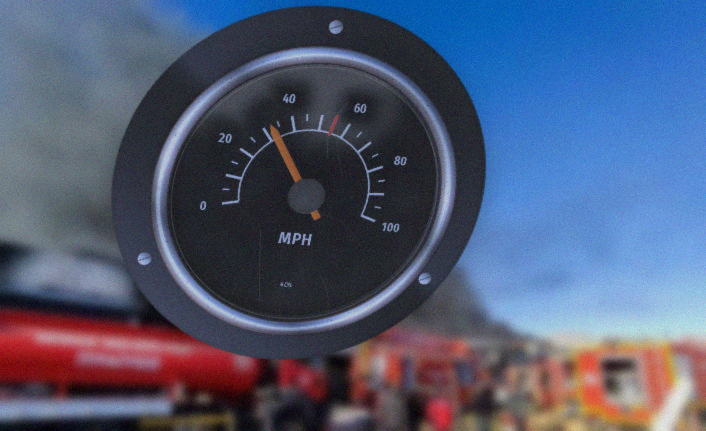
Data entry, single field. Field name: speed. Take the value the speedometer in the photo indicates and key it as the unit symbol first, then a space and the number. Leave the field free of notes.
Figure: mph 32.5
